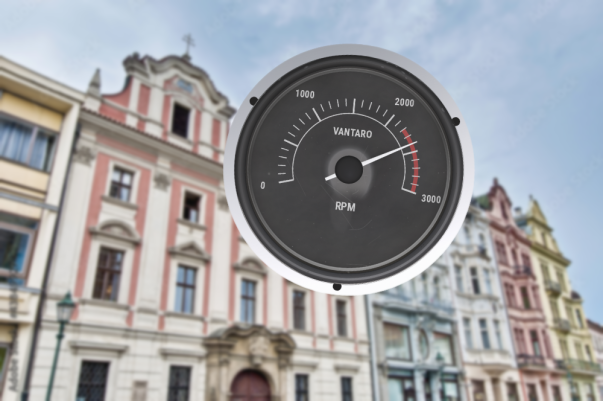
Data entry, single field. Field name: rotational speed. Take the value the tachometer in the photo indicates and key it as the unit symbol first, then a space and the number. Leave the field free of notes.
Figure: rpm 2400
